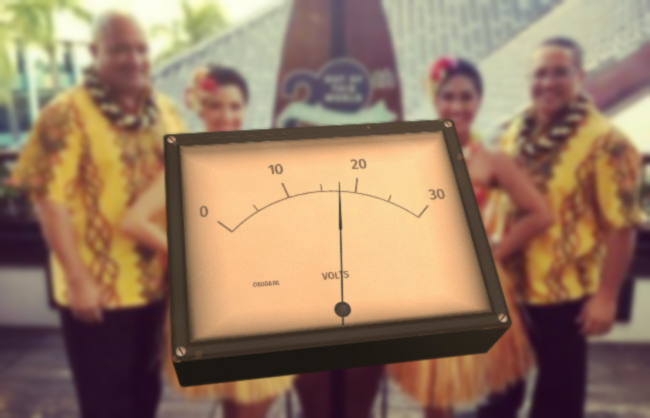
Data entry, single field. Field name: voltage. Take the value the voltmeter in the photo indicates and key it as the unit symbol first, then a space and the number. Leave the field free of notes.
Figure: V 17.5
